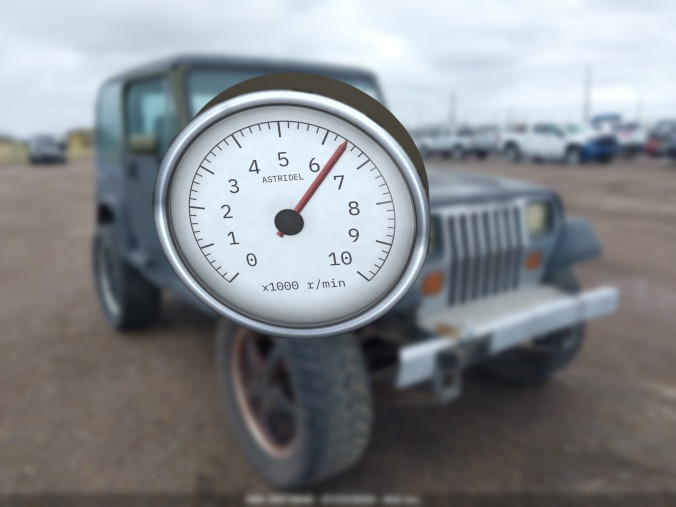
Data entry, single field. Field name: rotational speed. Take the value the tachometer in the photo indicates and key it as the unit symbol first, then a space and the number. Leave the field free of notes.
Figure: rpm 6400
